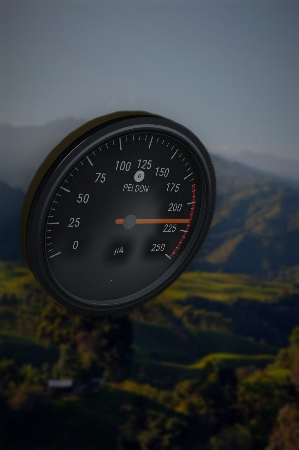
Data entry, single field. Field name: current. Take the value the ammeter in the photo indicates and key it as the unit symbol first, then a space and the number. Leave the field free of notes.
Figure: µA 215
